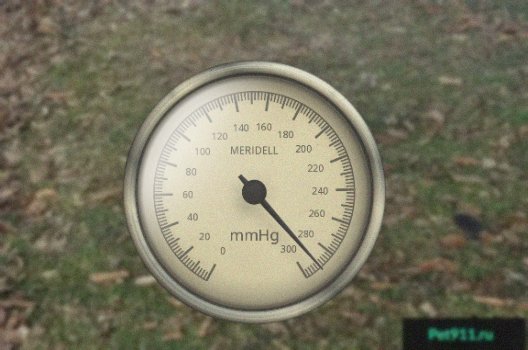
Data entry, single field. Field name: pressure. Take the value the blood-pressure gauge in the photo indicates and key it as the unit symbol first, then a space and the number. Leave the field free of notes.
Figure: mmHg 290
